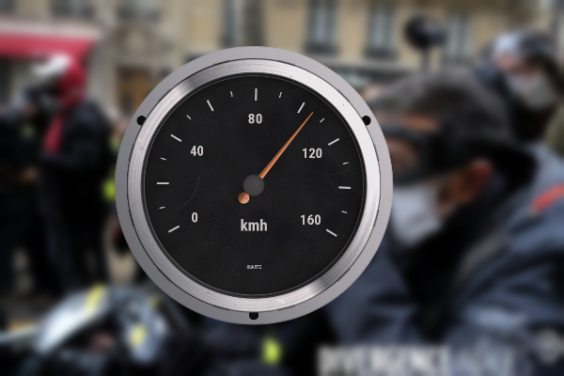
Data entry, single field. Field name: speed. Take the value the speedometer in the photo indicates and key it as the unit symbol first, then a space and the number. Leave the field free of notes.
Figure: km/h 105
